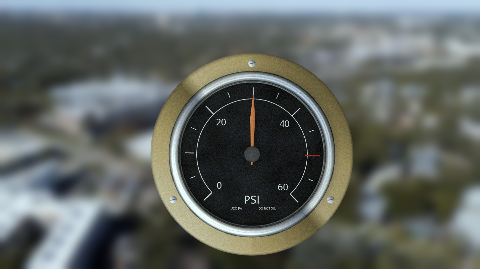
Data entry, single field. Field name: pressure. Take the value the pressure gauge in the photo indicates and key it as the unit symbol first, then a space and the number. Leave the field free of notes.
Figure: psi 30
